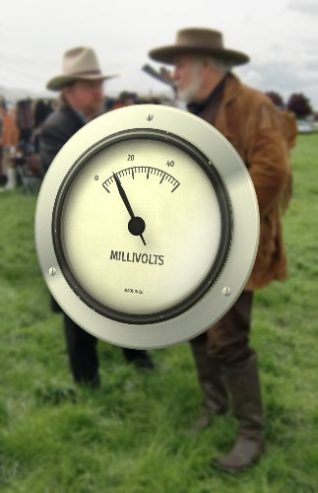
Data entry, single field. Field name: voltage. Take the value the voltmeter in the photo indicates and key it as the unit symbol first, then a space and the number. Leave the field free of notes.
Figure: mV 10
